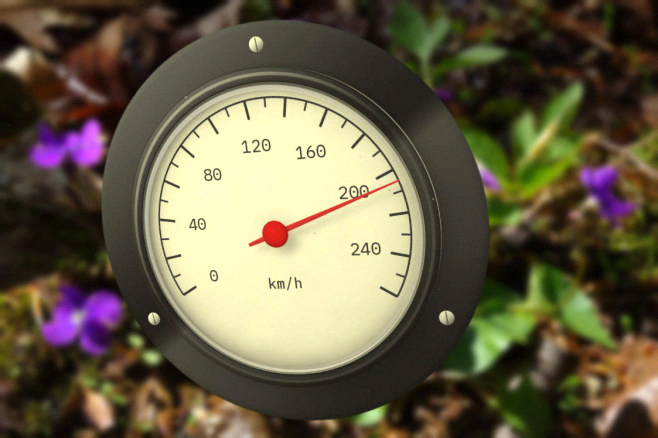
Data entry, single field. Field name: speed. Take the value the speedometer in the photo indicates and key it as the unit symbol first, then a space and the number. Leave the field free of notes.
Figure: km/h 205
